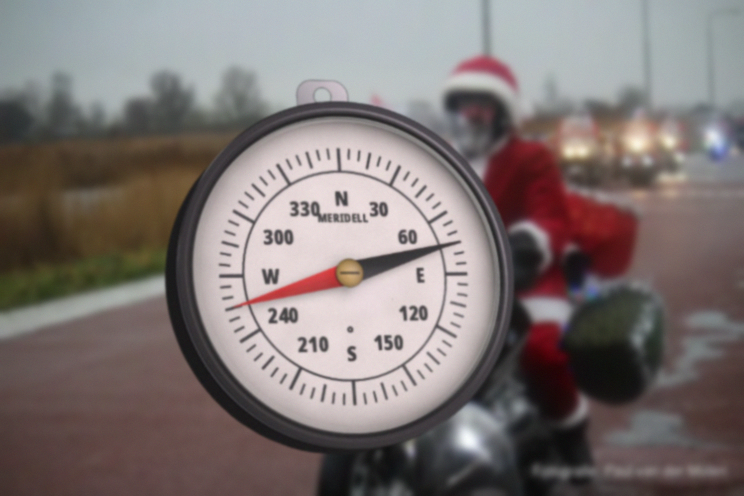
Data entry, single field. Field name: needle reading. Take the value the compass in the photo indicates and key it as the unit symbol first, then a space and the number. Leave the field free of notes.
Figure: ° 255
